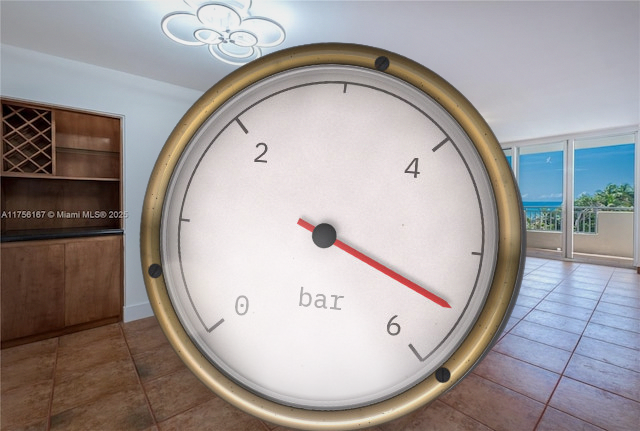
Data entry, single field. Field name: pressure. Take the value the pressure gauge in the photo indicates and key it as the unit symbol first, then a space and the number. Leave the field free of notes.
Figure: bar 5.5
